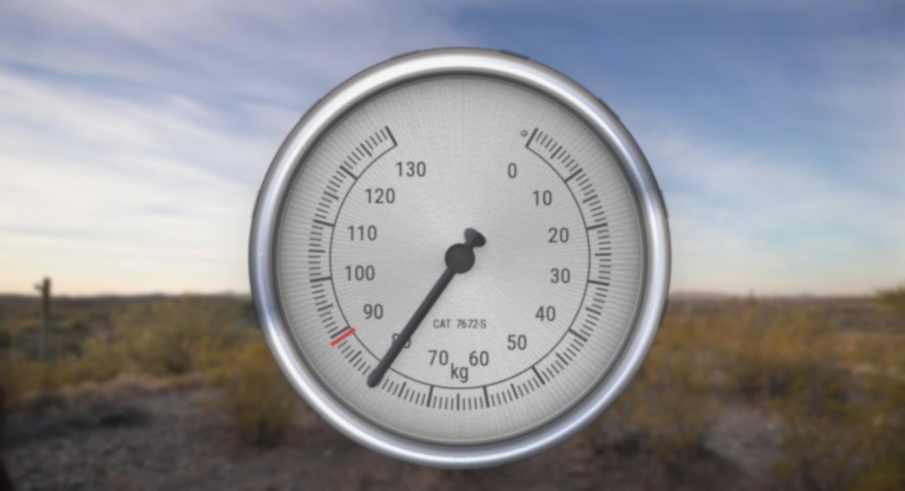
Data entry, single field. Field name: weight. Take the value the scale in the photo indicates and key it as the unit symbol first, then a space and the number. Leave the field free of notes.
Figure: kg 80
